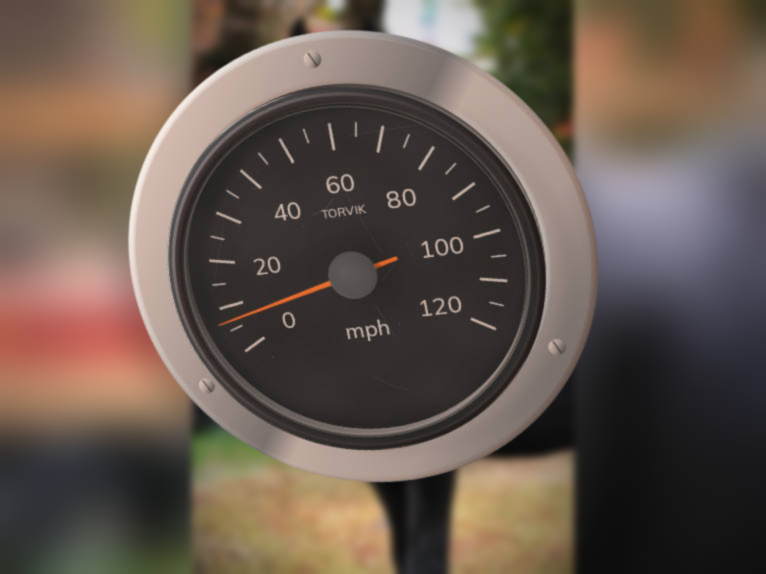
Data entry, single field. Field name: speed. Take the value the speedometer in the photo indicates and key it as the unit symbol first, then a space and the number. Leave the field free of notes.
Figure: mph 7.5
